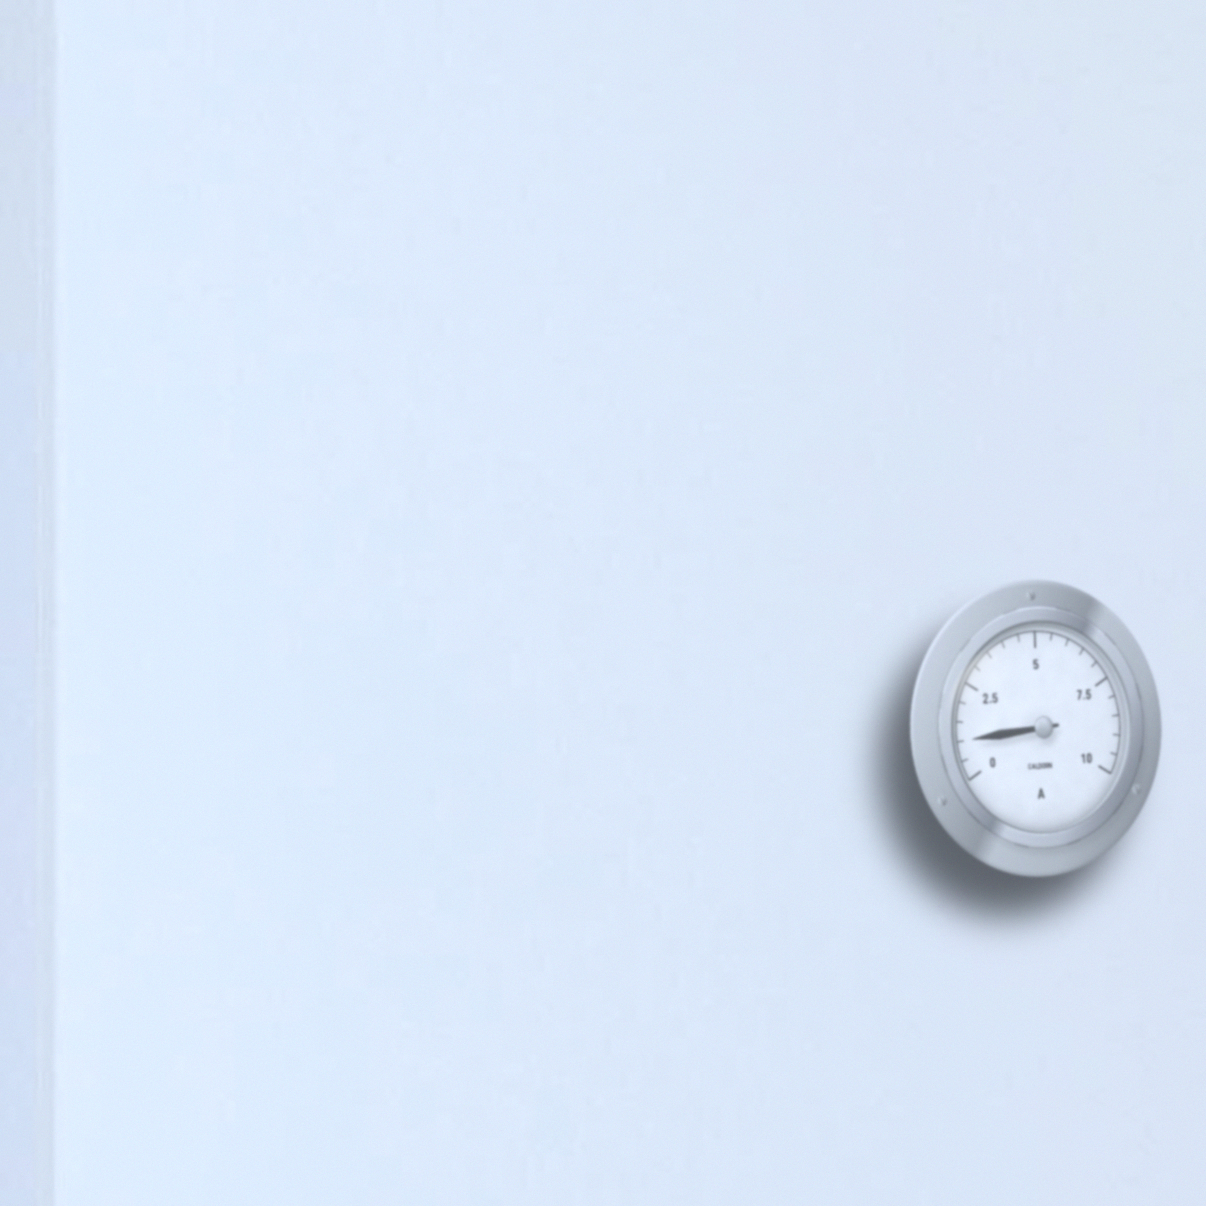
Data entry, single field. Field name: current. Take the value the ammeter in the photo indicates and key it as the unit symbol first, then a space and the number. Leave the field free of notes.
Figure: A 1
